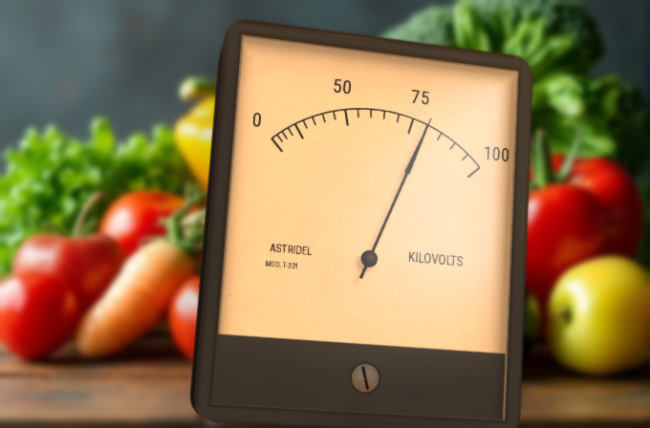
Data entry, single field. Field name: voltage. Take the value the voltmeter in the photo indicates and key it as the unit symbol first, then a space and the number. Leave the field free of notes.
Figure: kV 80
